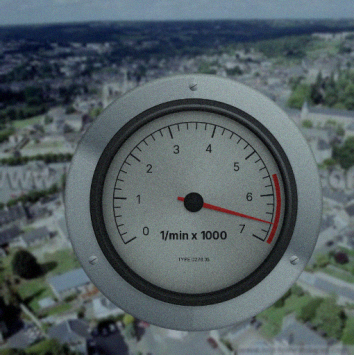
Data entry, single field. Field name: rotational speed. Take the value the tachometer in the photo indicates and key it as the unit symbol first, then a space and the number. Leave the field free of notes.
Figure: rpm 6600
